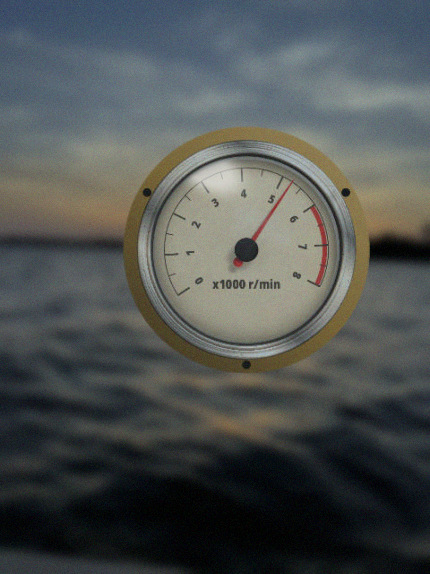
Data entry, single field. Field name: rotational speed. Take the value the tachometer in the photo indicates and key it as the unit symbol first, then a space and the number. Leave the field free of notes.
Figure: rpm 5250
